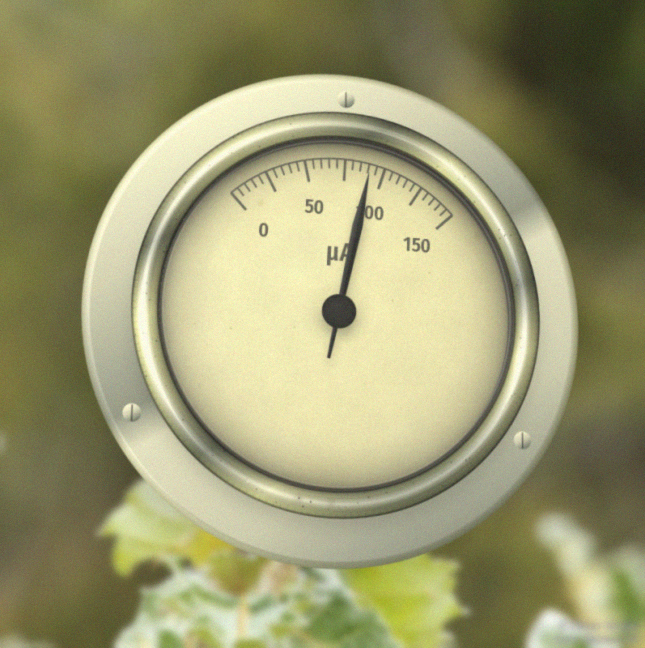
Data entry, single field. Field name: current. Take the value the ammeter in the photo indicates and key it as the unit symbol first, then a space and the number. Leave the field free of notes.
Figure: µA 90
